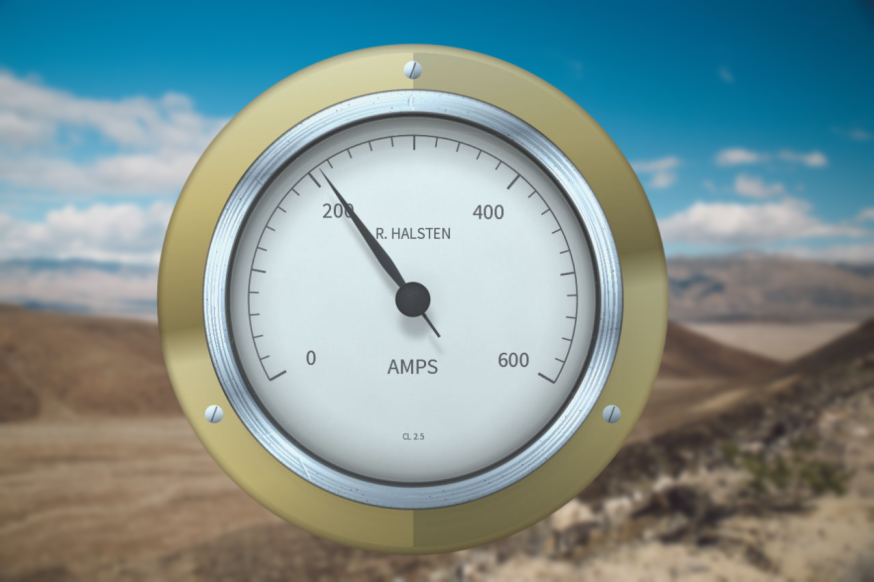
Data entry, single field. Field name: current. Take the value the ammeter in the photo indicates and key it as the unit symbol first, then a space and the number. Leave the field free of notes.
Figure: A 210
